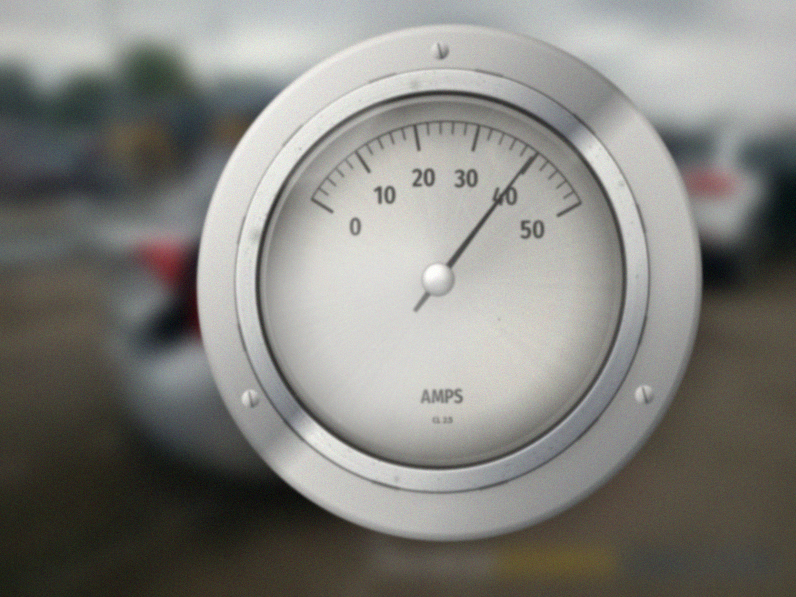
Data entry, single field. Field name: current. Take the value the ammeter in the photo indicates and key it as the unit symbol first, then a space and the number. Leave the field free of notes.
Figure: A 40
